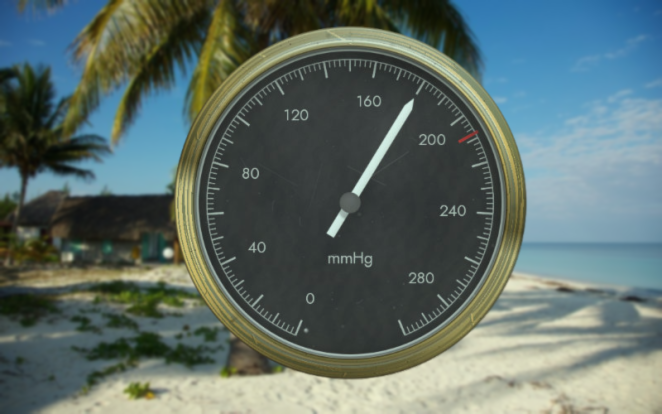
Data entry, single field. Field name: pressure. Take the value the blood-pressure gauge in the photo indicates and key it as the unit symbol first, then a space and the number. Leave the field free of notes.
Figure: mmHg 180
